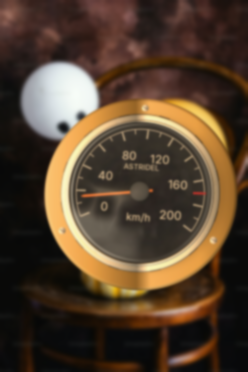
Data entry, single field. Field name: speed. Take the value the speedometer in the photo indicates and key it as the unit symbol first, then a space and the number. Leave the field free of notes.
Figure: km/h 15
